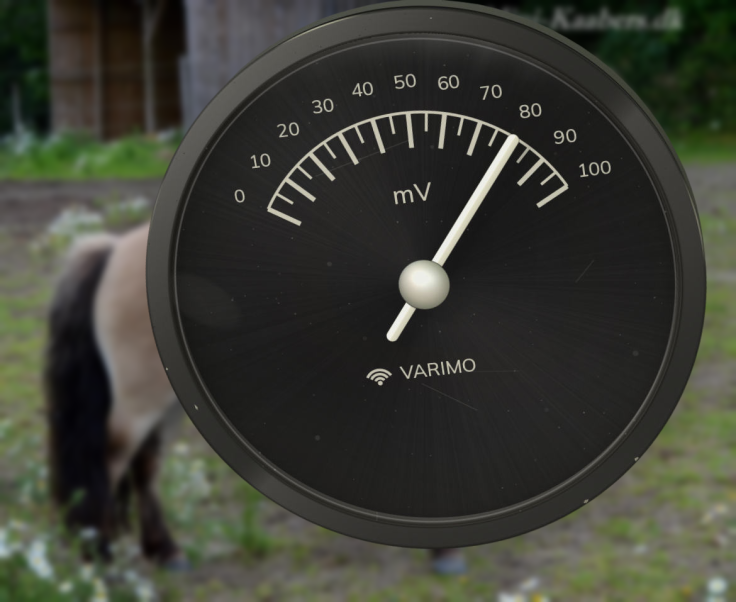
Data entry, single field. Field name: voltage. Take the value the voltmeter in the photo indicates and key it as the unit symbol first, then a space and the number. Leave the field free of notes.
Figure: mV 80
